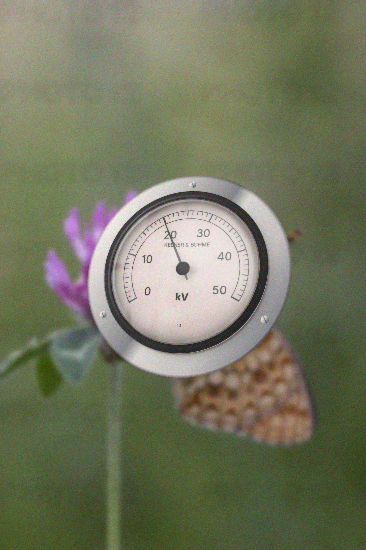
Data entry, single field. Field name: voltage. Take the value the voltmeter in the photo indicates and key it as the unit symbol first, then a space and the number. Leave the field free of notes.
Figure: kV 20
